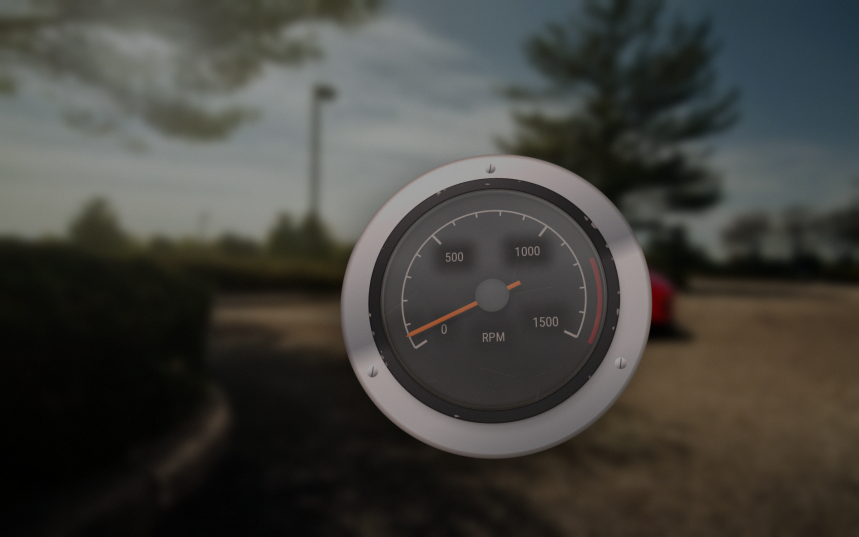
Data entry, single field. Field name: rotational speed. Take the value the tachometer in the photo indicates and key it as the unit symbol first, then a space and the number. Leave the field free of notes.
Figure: rpm 50
